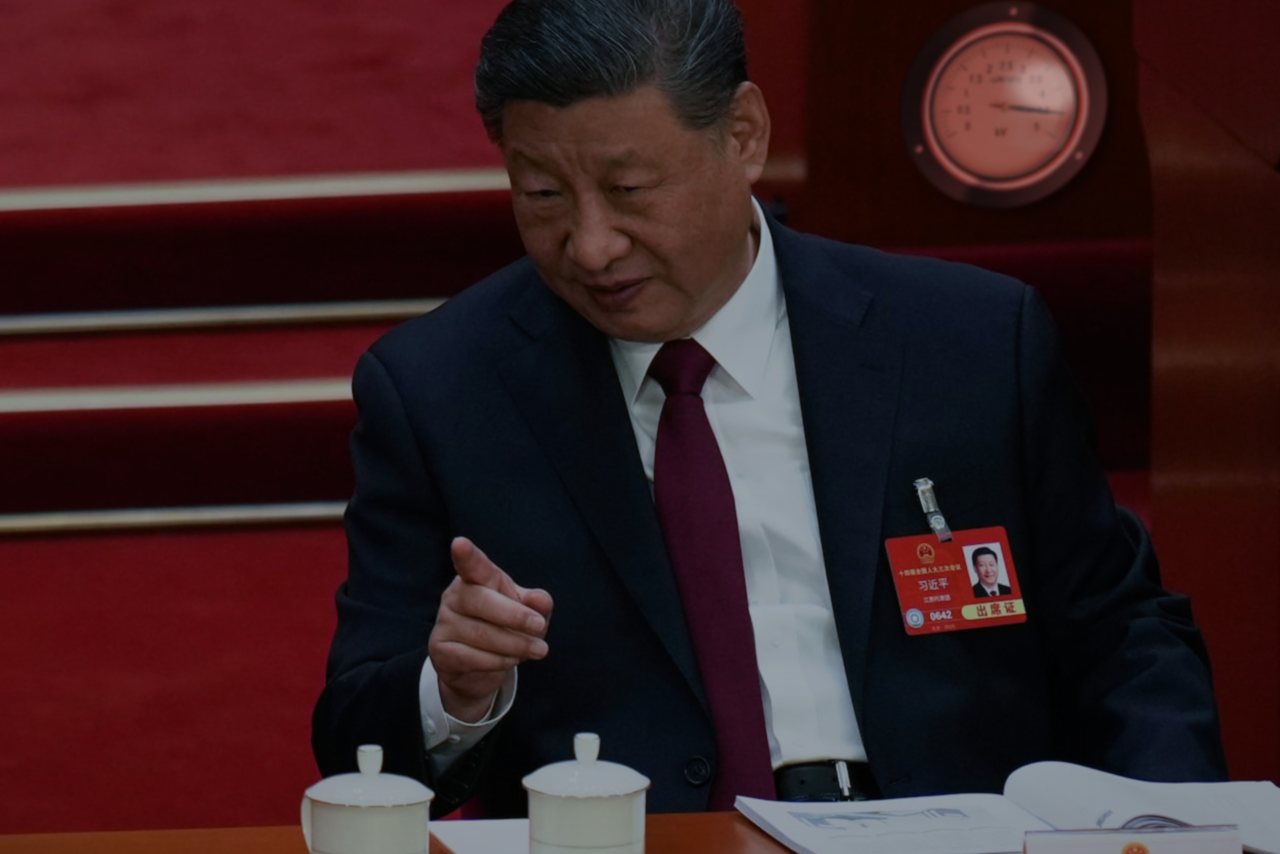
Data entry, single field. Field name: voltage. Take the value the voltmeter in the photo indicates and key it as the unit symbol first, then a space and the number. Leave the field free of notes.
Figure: kV 4.5
